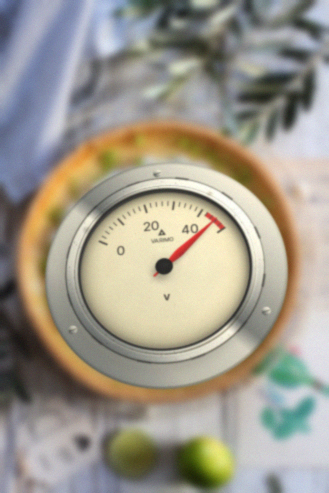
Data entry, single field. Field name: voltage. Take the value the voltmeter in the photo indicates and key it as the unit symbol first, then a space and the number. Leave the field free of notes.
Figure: V 46
